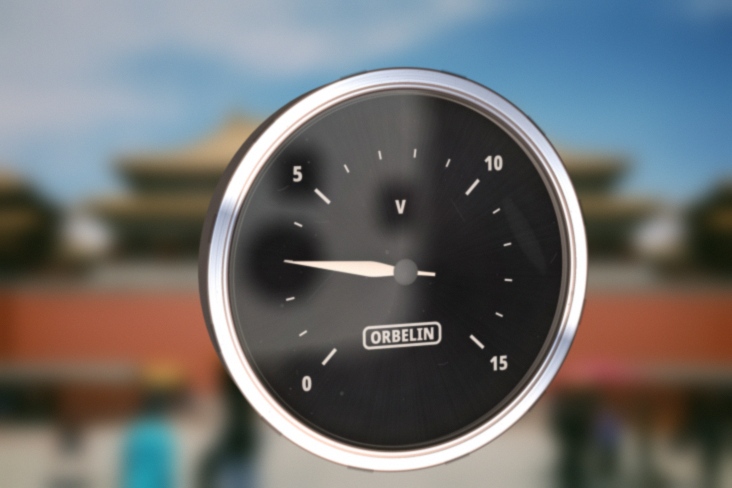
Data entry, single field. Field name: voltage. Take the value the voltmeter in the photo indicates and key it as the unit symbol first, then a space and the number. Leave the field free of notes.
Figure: V 3
